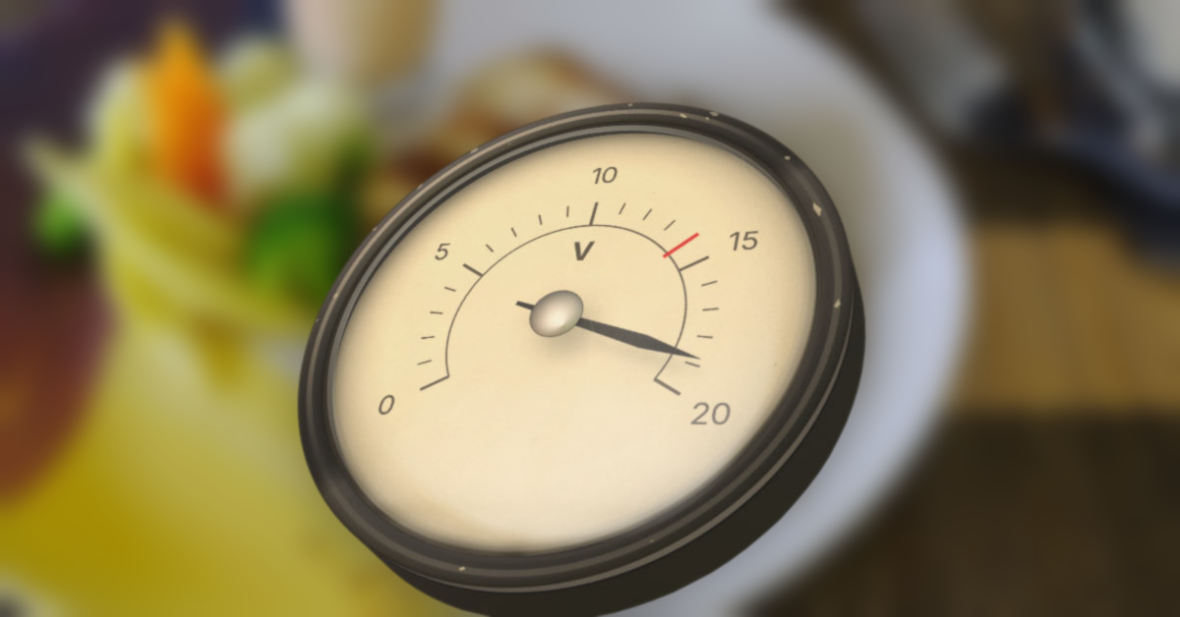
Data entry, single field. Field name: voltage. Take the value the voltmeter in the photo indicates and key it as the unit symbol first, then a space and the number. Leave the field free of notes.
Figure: V 19
